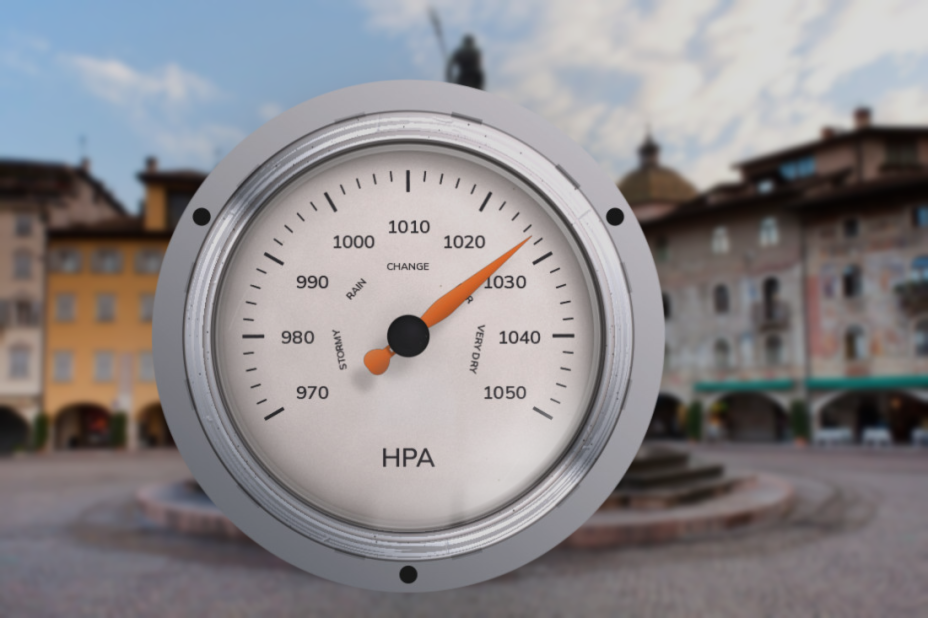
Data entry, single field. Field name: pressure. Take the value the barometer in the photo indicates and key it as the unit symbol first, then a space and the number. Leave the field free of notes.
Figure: hPa 1027
